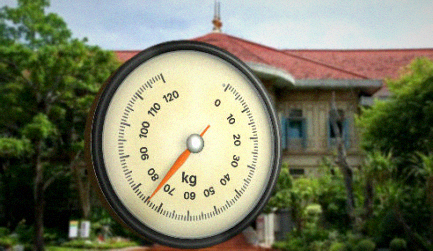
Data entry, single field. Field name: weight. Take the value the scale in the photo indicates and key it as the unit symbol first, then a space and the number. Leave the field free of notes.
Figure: kg 75
